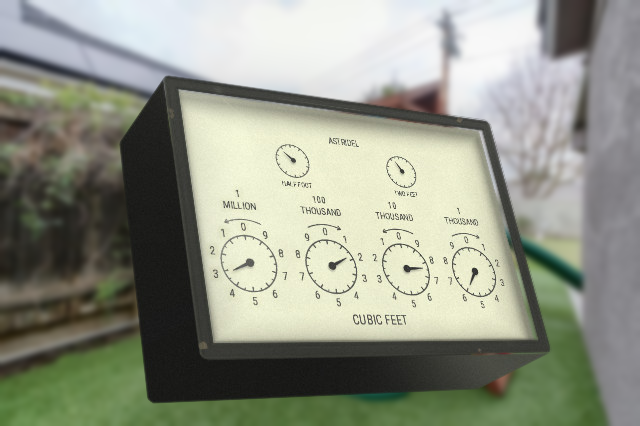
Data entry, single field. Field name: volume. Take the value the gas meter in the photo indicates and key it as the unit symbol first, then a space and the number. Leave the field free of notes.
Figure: ft³ 317600
